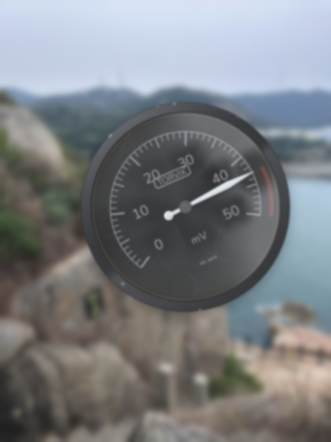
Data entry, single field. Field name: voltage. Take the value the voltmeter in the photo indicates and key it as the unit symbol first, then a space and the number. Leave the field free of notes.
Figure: mV 43
